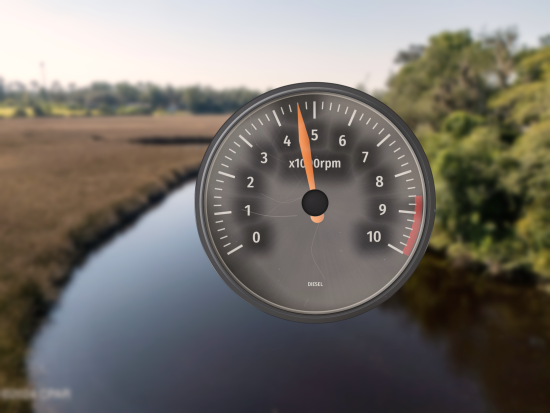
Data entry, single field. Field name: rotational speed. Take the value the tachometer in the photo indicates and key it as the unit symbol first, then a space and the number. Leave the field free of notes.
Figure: rpm 4600
